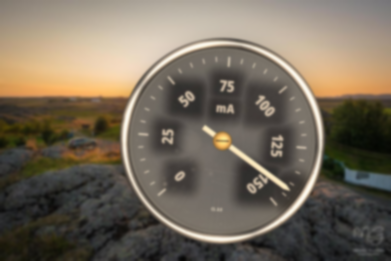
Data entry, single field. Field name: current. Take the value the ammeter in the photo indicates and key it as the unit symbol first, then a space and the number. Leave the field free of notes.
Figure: mA 142.5
